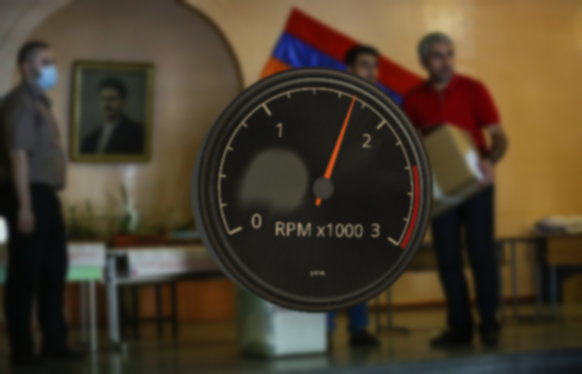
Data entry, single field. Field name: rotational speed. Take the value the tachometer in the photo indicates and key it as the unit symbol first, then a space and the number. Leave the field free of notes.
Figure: rpm 1700
